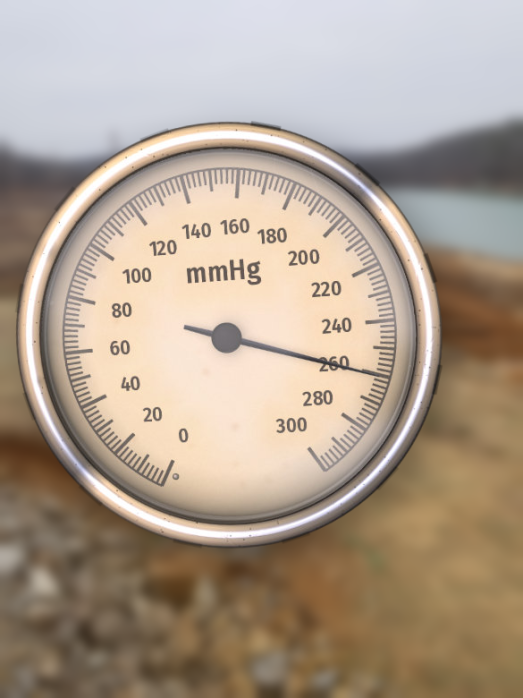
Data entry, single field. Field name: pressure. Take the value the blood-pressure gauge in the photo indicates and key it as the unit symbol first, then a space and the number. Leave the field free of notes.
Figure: mmHg 260
